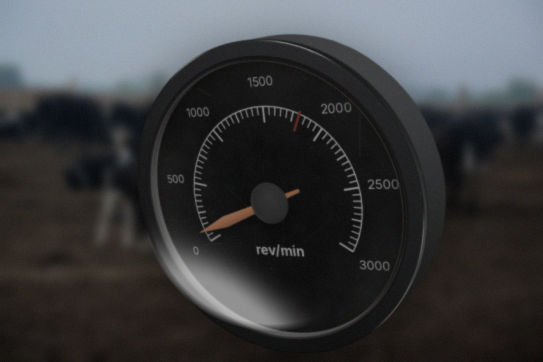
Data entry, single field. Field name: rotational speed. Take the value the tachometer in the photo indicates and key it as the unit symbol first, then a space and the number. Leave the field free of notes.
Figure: rpm 100
